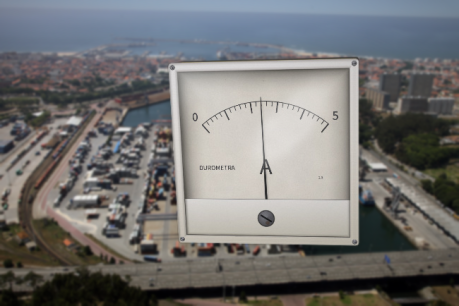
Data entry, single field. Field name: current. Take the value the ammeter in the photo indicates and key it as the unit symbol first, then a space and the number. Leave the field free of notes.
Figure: A 2.4
